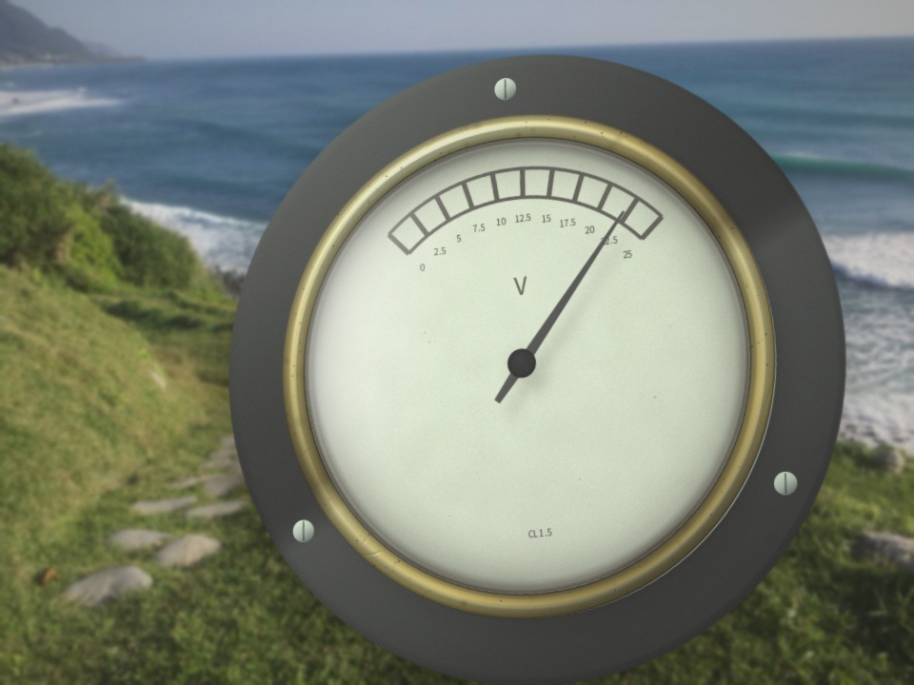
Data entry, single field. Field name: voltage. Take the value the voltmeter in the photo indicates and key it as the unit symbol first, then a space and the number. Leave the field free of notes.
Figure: V 22.5
